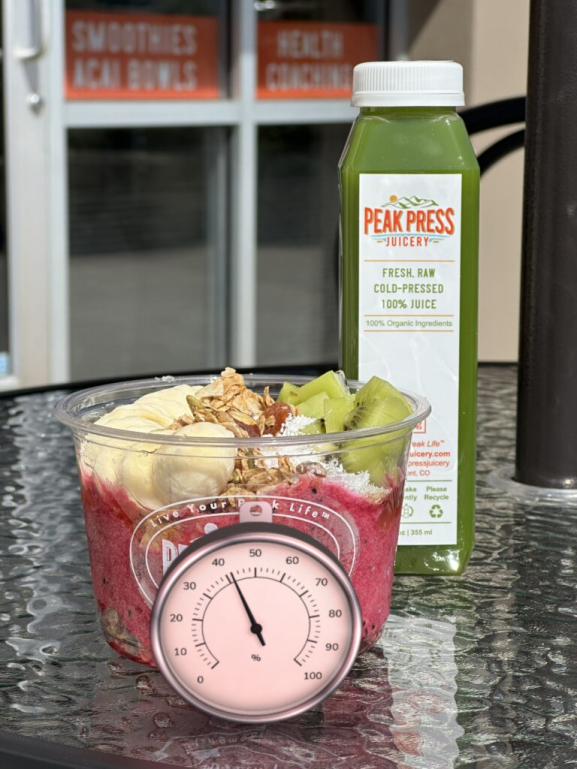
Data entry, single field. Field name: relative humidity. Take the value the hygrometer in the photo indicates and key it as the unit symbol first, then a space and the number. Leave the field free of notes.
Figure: % 42
